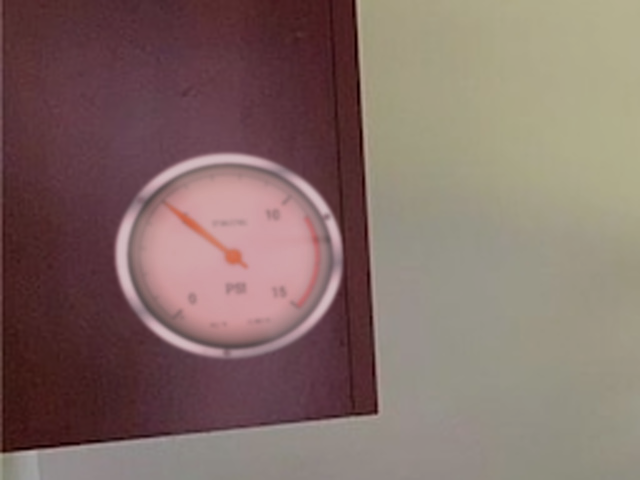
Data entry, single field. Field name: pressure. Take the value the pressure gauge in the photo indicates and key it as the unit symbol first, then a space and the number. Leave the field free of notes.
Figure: psi 5
